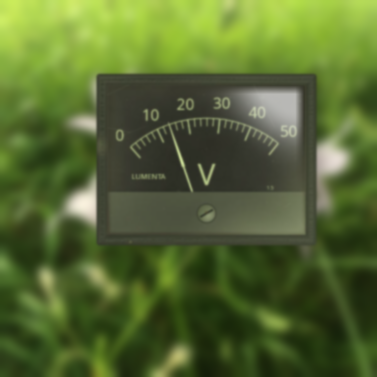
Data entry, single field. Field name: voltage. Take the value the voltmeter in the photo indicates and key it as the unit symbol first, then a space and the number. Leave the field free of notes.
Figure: V 14
